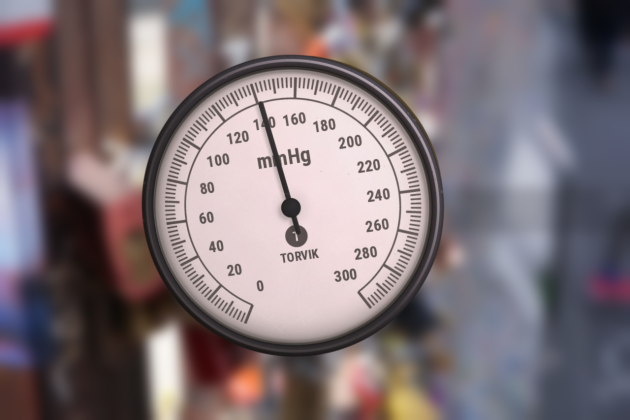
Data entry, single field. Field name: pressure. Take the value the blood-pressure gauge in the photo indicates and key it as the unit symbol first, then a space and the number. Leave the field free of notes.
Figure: mmHg 142
